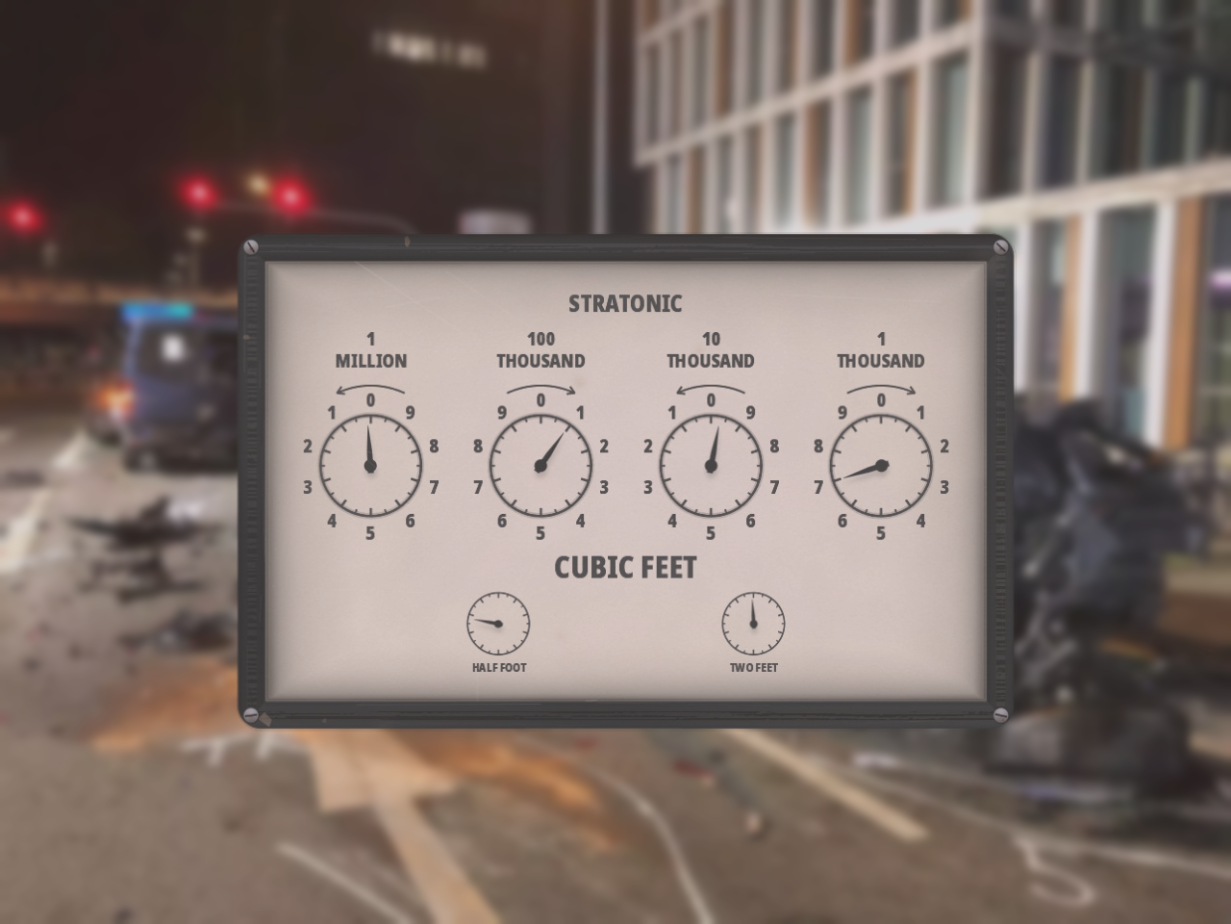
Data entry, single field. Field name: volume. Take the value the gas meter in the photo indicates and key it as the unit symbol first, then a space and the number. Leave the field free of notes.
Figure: ft³ 9700
